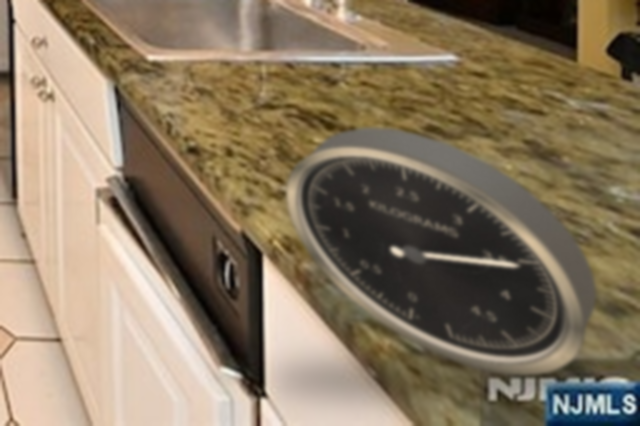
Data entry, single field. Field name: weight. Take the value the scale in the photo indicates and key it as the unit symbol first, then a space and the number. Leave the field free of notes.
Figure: kg 3.5
